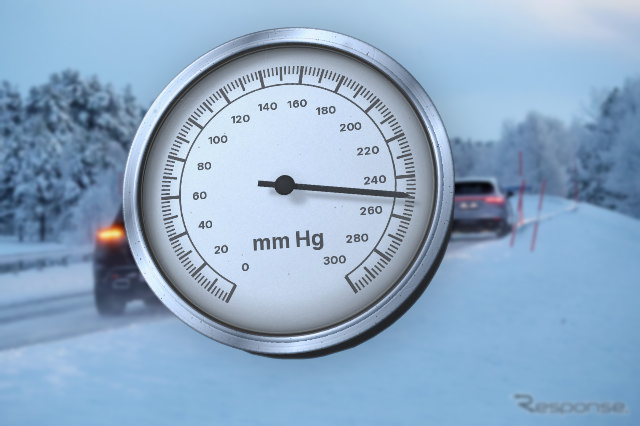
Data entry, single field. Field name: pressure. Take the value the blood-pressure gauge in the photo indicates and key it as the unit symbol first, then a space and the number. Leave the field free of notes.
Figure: mmHg 250
